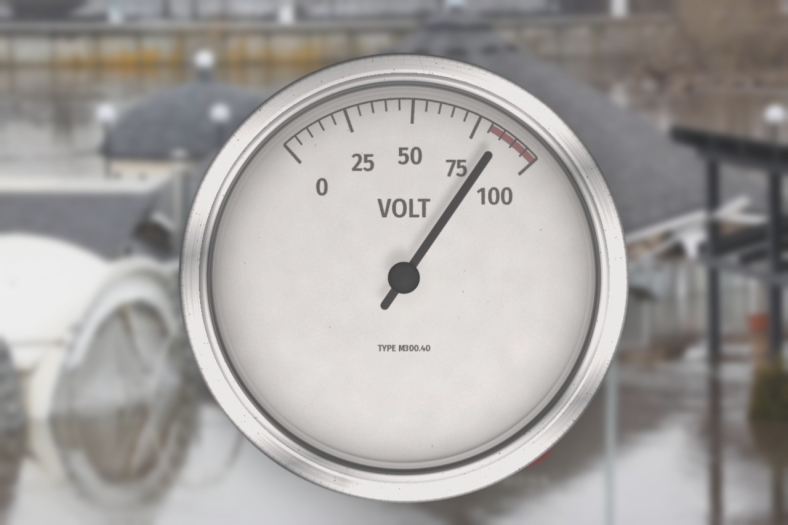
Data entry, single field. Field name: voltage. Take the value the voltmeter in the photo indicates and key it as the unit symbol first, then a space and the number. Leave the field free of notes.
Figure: V 85
